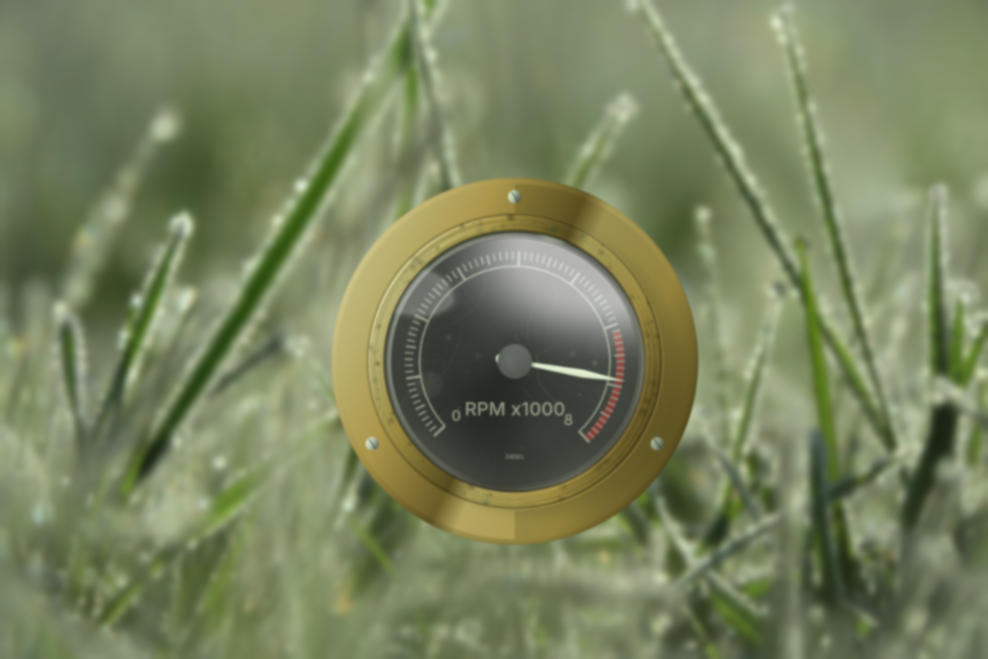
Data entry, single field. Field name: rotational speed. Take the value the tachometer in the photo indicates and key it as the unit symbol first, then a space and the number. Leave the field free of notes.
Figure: rpm 6900
